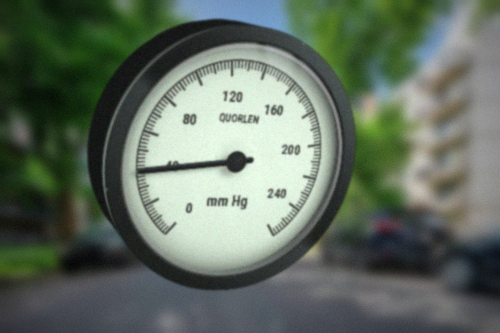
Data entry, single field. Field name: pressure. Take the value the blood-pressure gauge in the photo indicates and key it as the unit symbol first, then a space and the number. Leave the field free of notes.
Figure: mmHg 40
